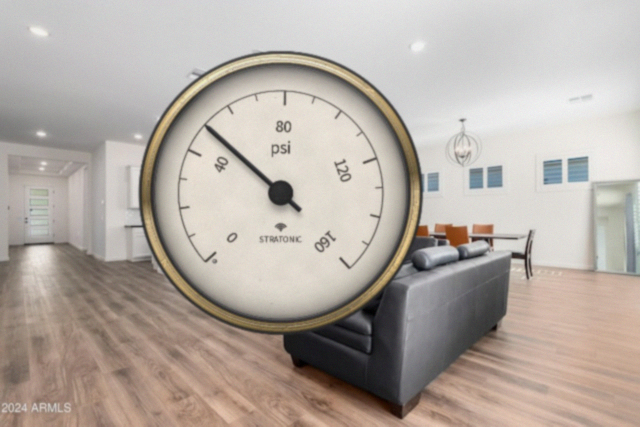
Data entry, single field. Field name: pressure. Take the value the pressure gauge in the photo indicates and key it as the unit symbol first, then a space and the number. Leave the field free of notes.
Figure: psi 50
